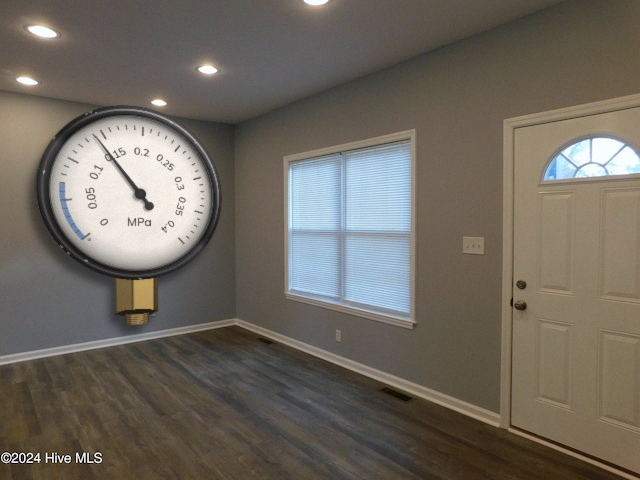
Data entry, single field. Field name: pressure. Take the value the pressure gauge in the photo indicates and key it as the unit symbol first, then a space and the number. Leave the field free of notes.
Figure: MPa 0.14
